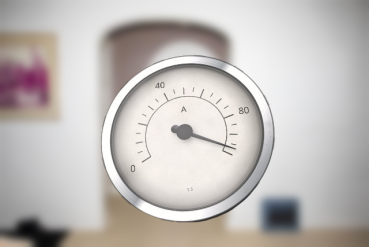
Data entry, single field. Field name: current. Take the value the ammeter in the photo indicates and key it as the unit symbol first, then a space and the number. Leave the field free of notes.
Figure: A 97.5
